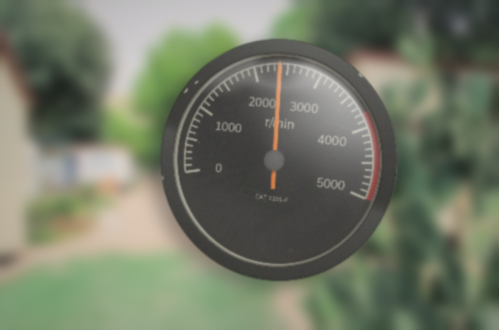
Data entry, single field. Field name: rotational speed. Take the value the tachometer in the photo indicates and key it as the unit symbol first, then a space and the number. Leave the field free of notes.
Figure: rpm 2400
